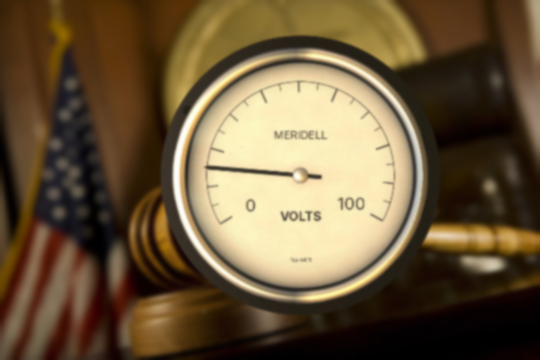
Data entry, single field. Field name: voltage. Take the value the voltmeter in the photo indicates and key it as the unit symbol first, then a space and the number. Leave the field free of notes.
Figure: V 15
